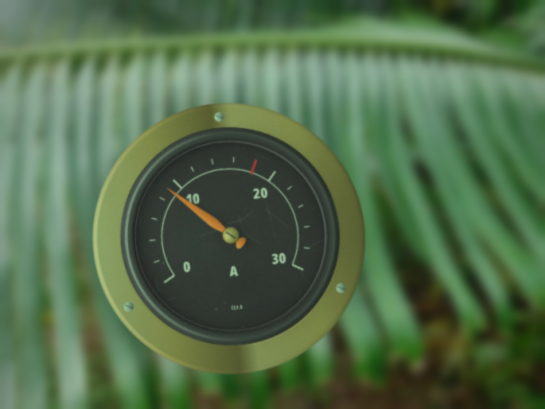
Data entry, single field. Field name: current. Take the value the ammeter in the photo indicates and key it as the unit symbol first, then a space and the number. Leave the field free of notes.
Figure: A 9
